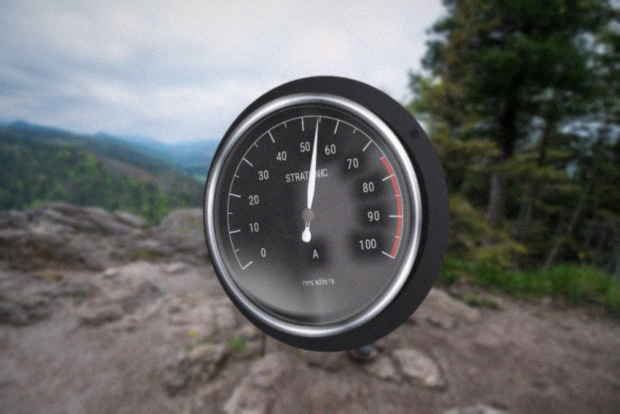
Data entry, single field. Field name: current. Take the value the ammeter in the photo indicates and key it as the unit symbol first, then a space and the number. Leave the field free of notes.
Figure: A 55
